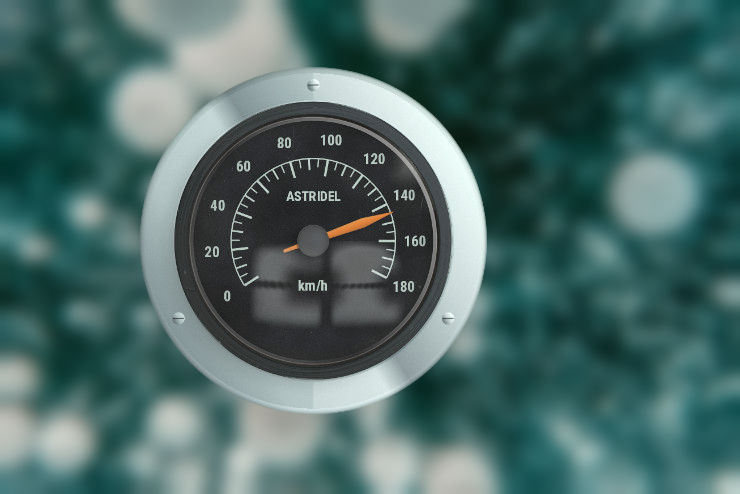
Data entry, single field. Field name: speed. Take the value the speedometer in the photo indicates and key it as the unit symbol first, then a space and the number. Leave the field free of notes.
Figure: km/h 145
